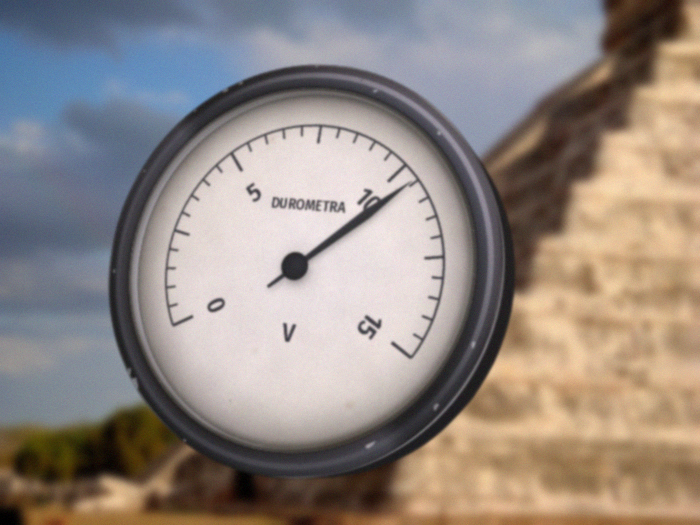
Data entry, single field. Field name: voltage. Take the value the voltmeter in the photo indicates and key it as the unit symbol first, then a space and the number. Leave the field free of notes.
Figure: V 10.5
